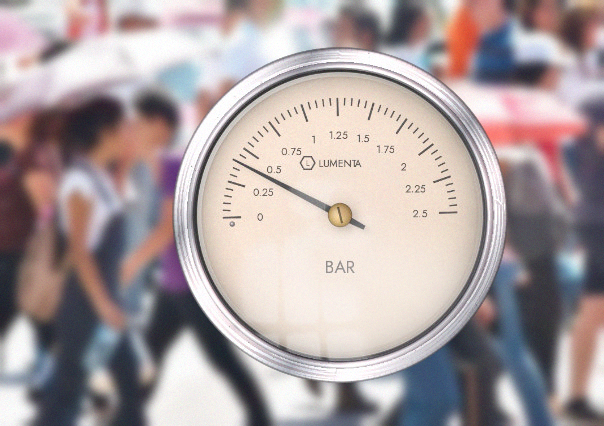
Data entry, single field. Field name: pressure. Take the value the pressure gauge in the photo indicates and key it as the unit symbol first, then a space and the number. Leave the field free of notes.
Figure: bar 0.4
